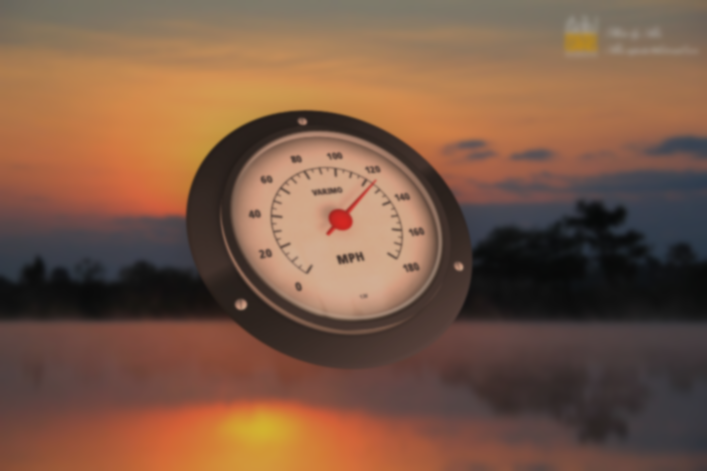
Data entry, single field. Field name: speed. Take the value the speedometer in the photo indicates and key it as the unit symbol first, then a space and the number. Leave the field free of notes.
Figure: mph 125
